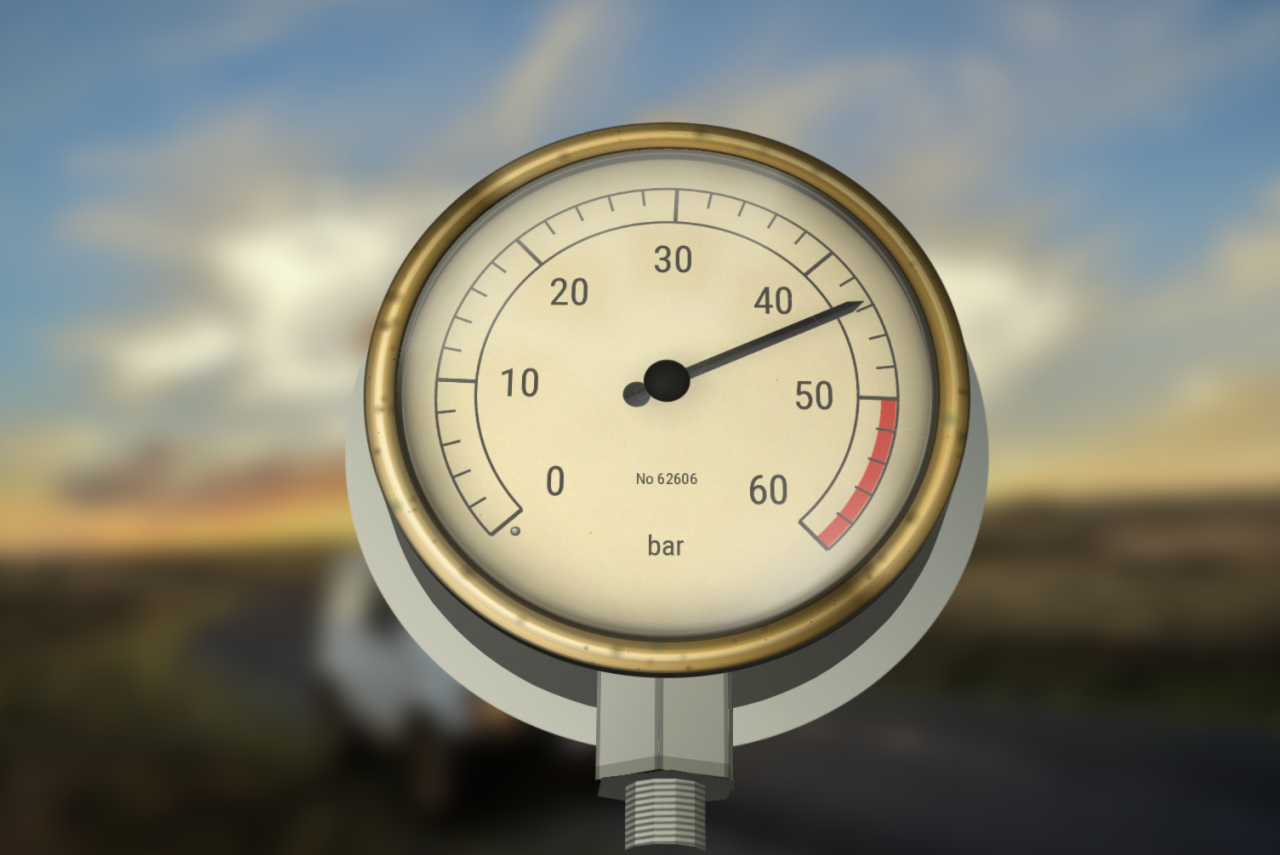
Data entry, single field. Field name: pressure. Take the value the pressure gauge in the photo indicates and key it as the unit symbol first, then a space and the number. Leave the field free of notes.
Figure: bar 44
